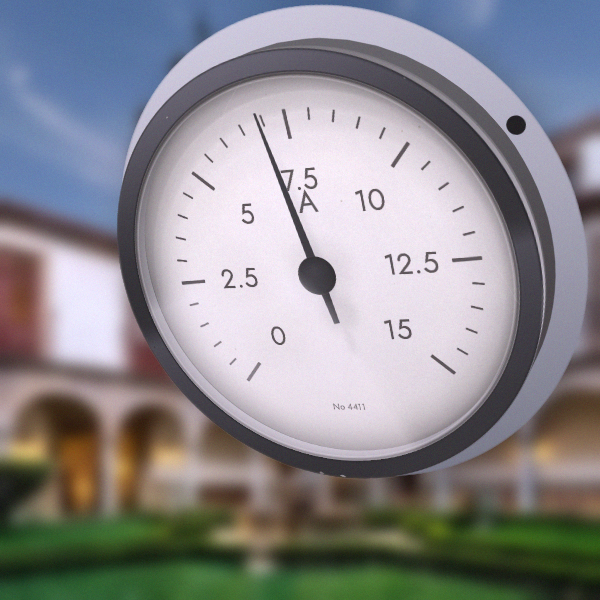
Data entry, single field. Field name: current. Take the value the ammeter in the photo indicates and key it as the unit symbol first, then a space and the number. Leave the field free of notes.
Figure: A 7
